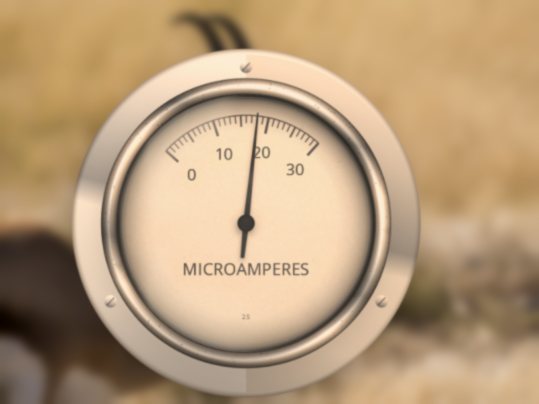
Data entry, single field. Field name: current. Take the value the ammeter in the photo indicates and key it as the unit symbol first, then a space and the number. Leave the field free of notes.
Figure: µA 18
